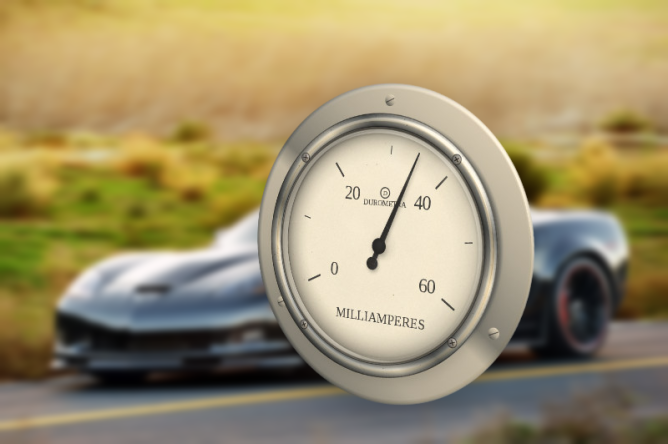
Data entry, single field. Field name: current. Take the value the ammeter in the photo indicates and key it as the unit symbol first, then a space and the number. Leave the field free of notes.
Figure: mA 35
